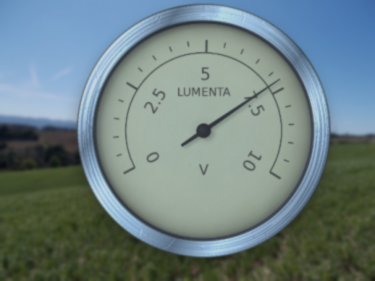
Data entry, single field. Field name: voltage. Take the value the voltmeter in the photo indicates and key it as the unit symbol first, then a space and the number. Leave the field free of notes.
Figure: V 7.25
